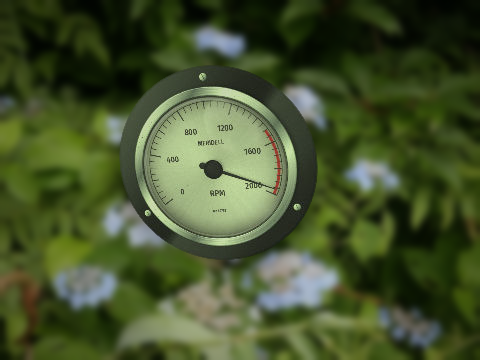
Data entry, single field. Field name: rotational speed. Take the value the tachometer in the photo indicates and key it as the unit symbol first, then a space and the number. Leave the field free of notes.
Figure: rpm 1950
